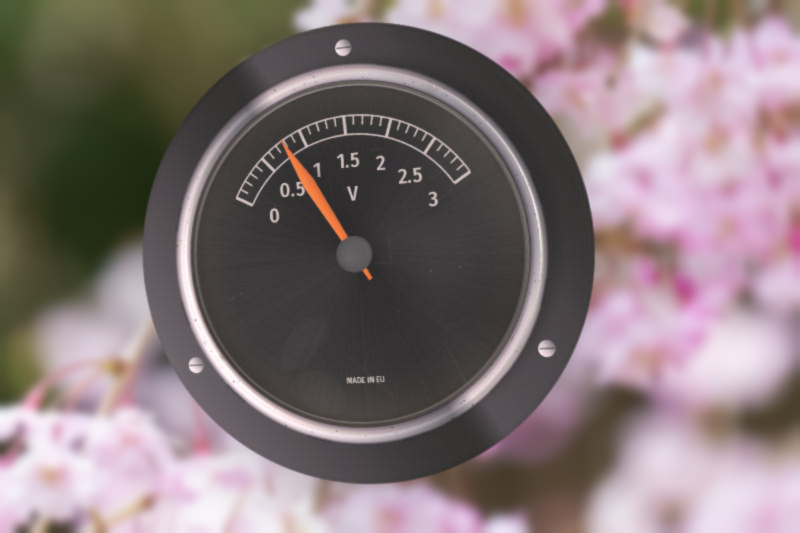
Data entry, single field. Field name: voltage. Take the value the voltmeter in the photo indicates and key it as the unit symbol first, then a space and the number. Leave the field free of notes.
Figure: V 0.8
